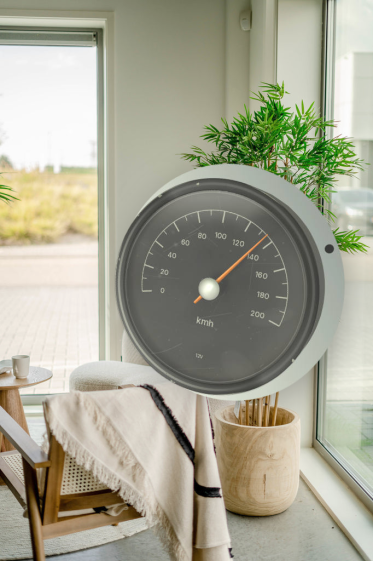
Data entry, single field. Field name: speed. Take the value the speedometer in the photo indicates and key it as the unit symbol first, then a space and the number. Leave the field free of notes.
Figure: km/h 135
